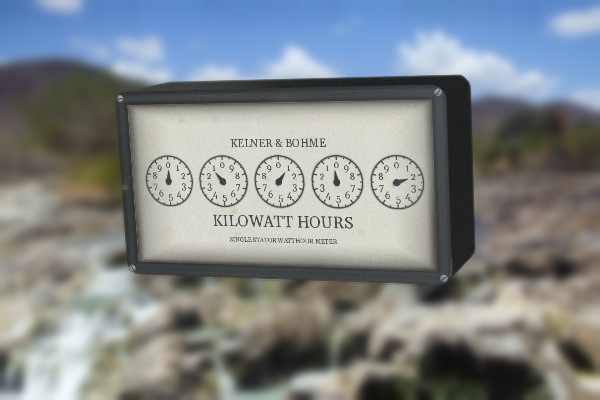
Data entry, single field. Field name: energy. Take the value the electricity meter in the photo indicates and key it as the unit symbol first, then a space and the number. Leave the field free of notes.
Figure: kWh 1102
